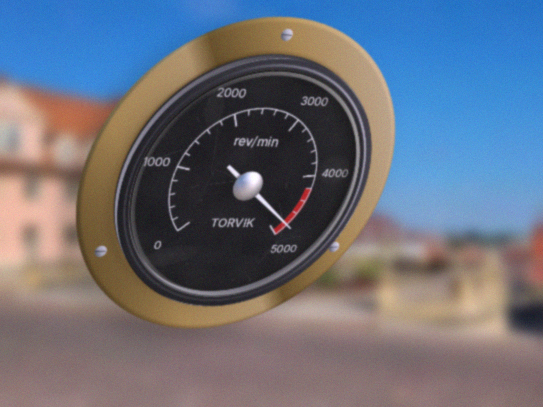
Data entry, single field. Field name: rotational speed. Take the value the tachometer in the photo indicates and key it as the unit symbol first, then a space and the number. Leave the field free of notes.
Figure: rpm 4800
